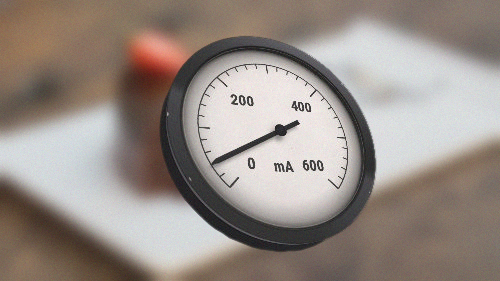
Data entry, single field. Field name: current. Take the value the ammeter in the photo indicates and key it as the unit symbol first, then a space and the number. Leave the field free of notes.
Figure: mA 40
